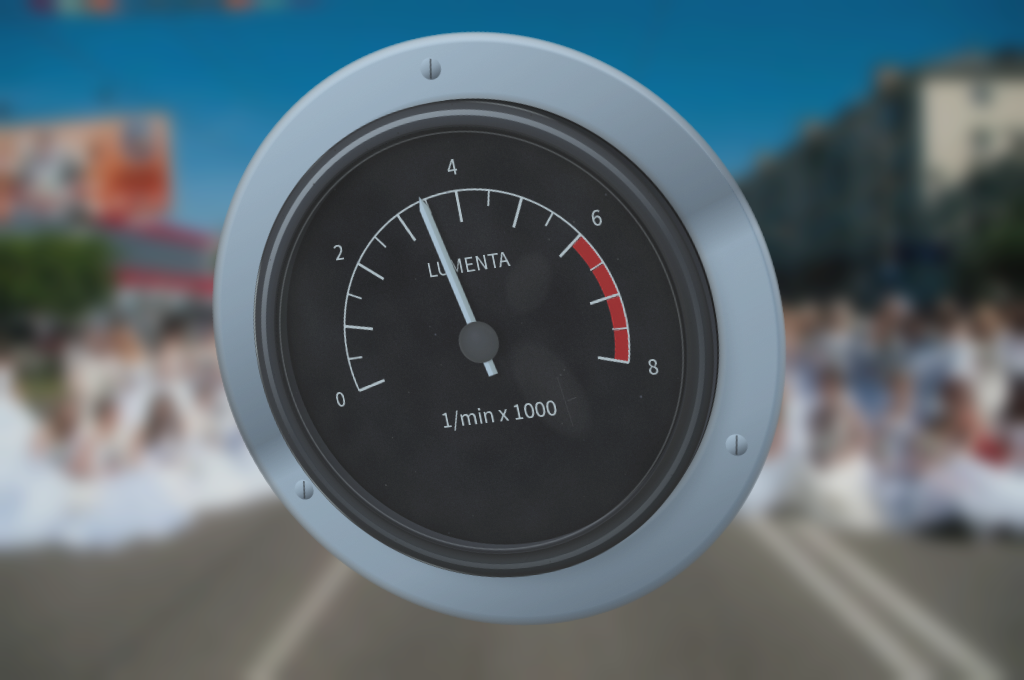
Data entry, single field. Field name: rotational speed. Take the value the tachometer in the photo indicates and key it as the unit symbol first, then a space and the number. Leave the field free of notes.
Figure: rpm 3500
